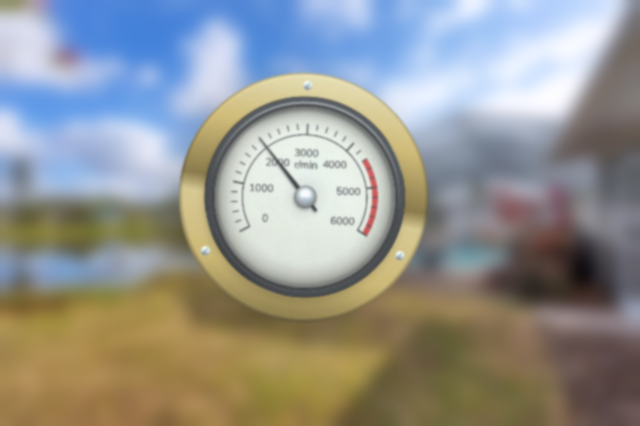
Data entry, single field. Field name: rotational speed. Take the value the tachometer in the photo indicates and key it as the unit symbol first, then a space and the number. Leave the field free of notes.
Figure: rpm 2000
